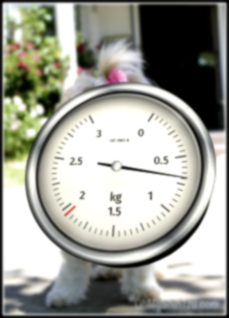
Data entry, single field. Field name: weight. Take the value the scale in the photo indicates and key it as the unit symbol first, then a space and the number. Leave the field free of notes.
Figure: kg 0.7
